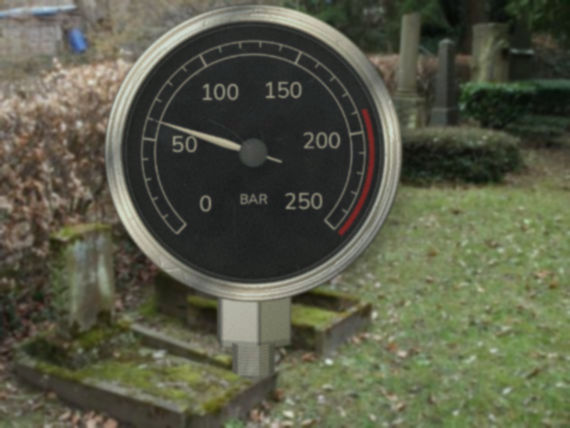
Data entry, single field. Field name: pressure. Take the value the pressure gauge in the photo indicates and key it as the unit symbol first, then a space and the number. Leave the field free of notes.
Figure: bar 60
